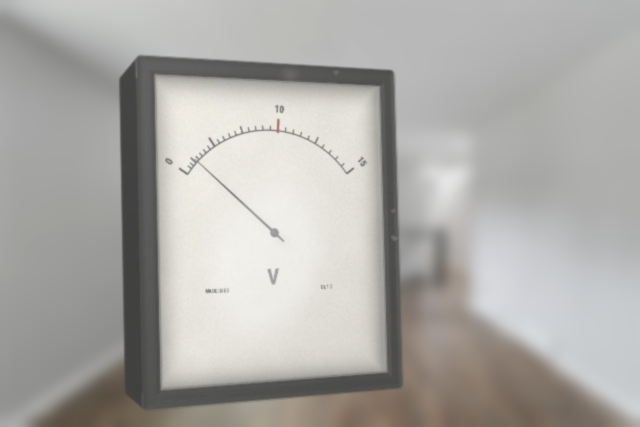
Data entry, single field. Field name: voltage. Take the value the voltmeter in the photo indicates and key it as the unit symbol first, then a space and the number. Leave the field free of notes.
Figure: V 2.5
